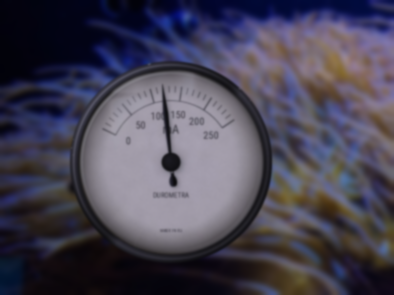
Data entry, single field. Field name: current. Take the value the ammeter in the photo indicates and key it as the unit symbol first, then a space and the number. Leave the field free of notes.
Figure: mA 120
